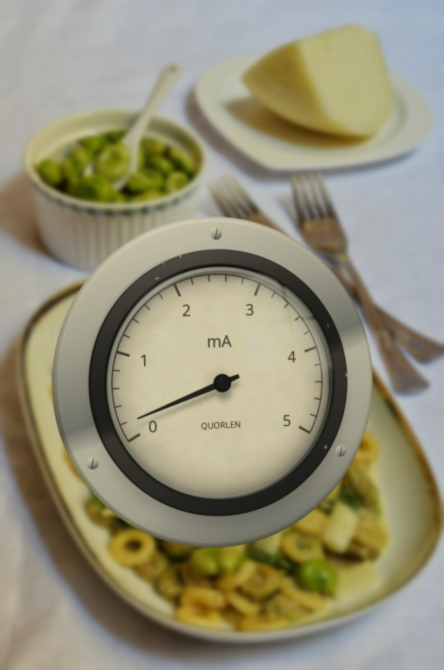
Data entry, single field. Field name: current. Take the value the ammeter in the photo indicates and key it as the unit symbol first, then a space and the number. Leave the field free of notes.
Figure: mA 0.2
